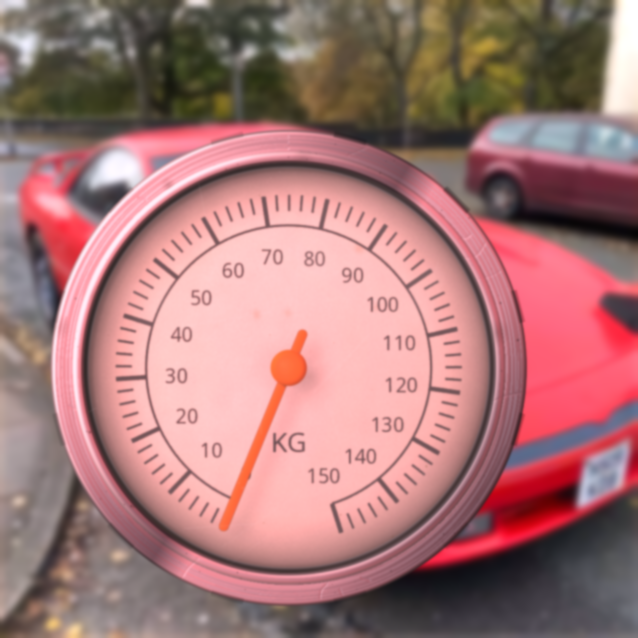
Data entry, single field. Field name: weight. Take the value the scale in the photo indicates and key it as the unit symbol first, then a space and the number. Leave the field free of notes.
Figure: kg 0
